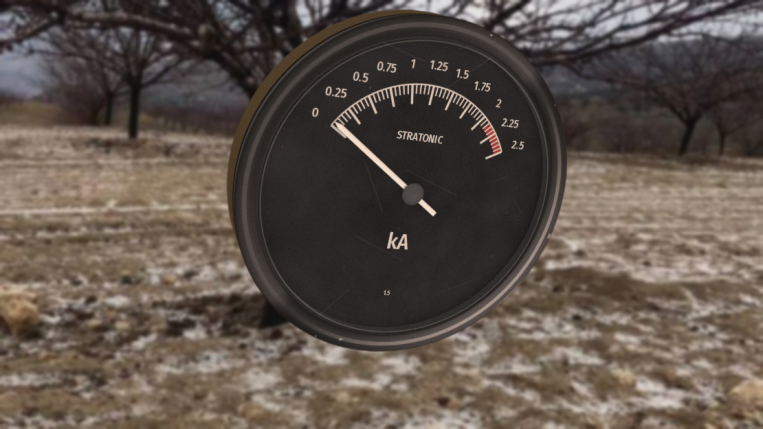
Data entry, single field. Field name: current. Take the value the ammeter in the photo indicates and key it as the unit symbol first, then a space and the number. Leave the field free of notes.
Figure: kA 0.05
